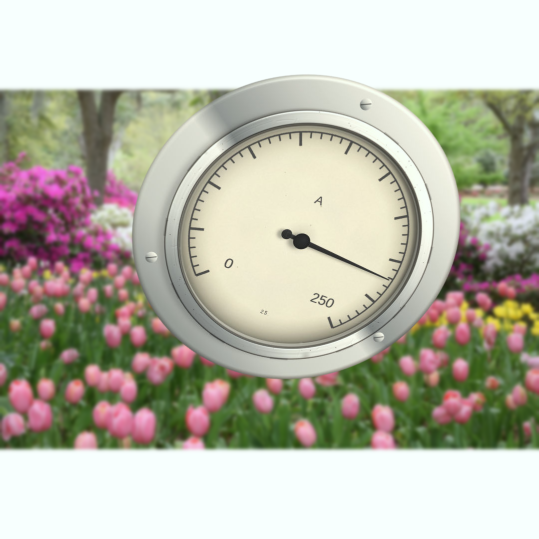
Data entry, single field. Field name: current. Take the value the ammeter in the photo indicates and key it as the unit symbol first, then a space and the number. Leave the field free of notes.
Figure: A 210
